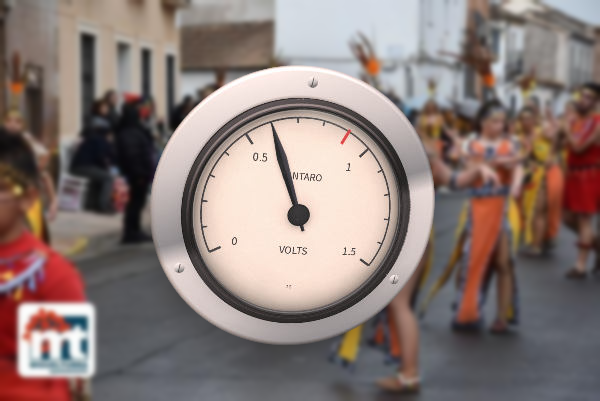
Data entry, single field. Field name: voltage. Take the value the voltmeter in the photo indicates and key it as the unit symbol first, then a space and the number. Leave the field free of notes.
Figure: V 0.6
